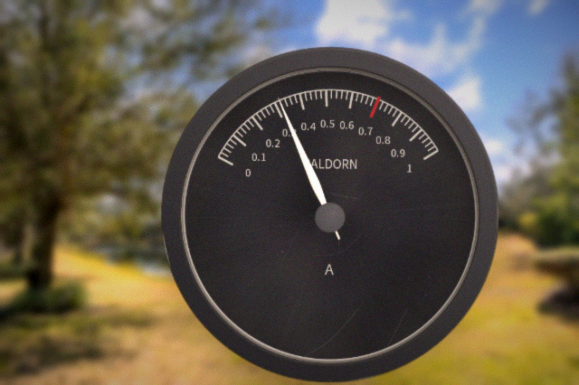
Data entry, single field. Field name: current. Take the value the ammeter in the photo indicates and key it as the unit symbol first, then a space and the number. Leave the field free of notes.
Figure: A 0.32
